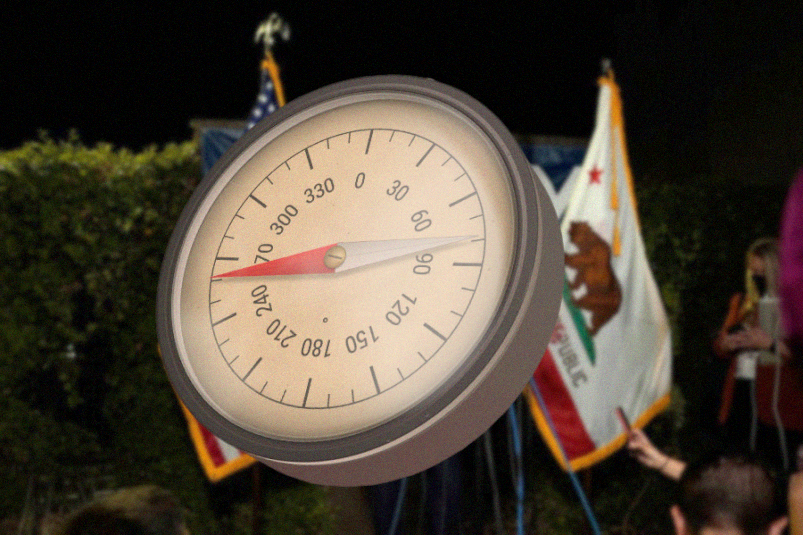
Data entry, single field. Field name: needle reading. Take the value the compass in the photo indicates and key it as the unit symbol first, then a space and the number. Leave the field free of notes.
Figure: ° 260
